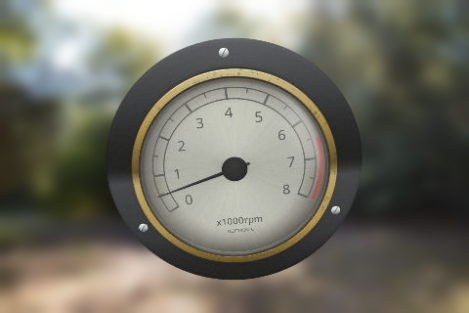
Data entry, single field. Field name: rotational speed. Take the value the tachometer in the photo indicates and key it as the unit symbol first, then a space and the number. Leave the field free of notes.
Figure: rpm 500
